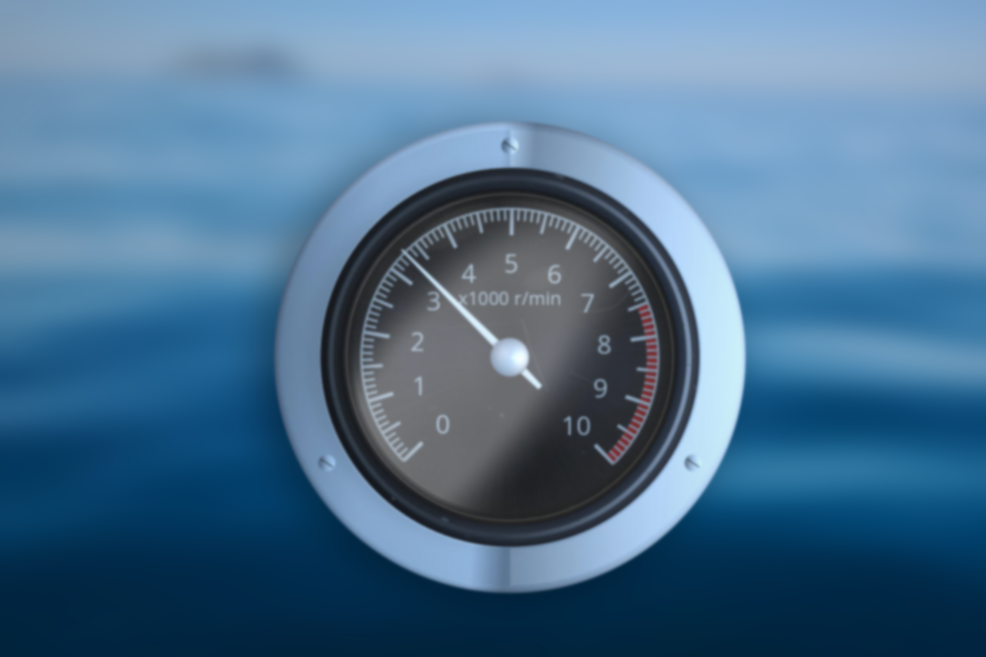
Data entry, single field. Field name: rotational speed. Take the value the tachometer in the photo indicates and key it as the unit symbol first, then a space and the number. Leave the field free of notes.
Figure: rpm 3300
